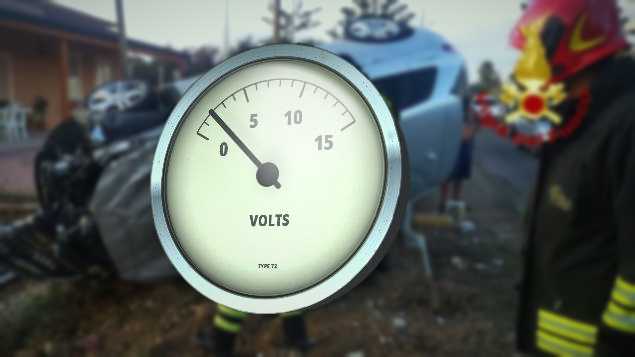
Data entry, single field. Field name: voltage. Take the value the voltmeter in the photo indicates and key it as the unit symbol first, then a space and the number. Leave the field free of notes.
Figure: V 2
